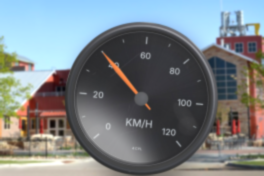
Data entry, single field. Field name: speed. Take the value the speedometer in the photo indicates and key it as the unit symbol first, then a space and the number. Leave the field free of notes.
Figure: km/h 40
